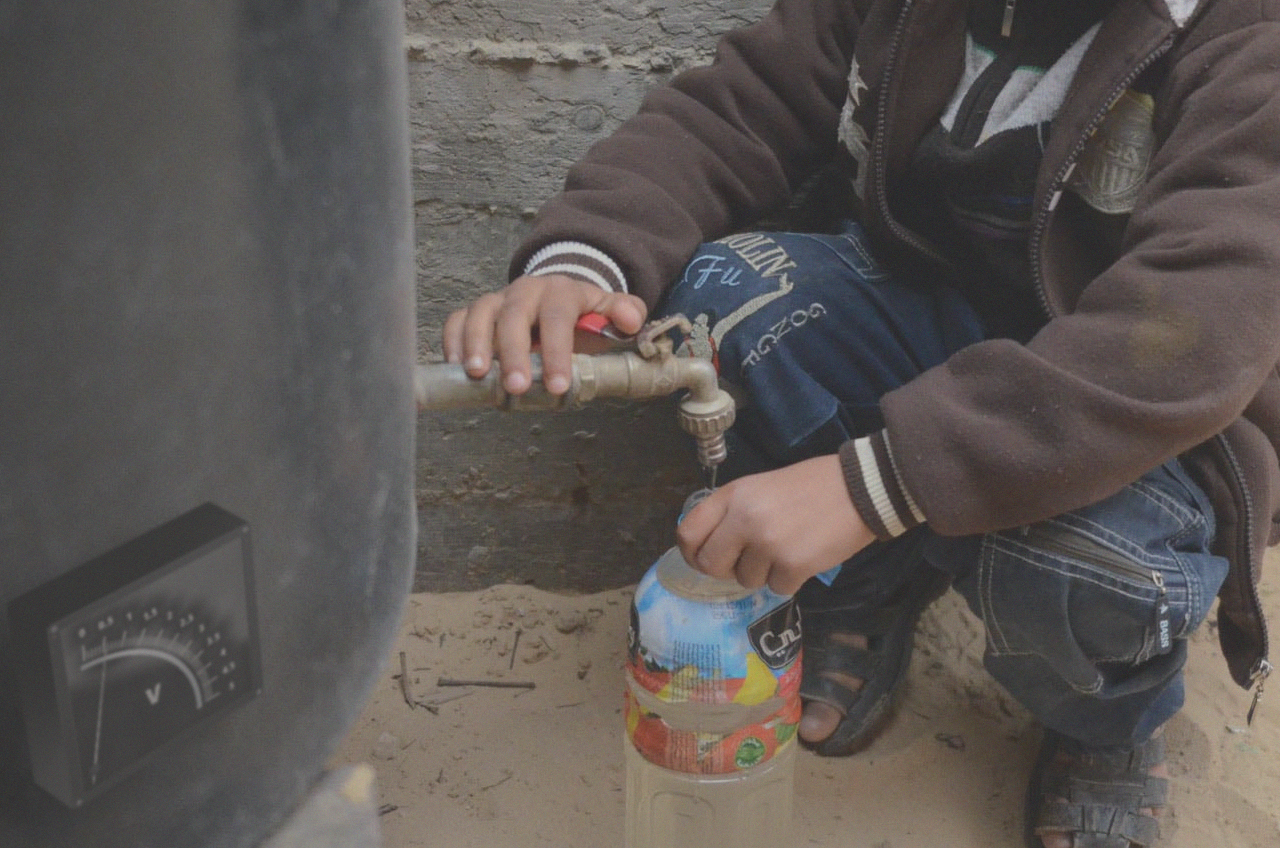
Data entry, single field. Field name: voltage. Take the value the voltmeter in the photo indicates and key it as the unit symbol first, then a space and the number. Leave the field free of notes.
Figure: V 0.5
